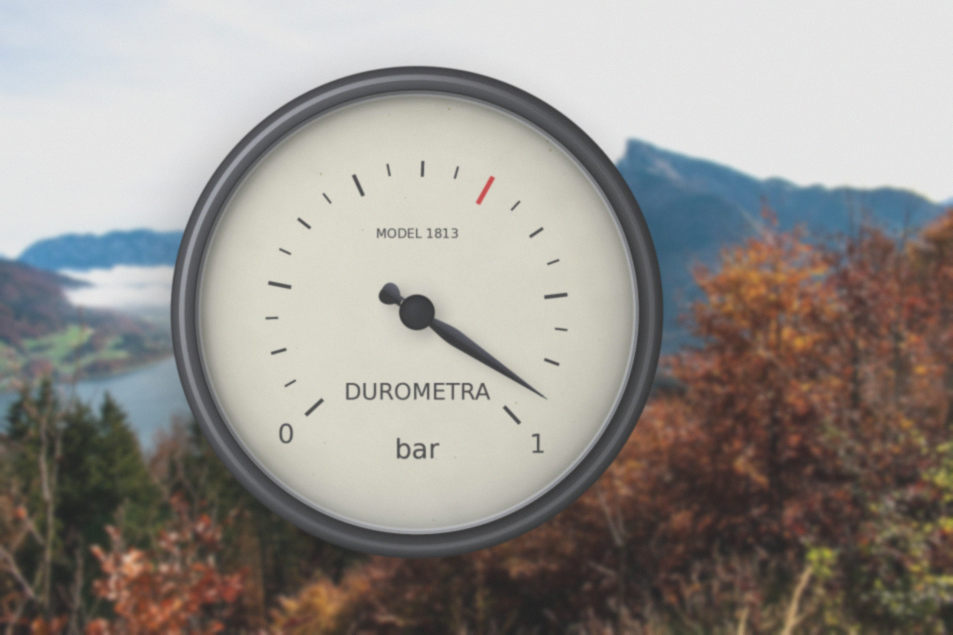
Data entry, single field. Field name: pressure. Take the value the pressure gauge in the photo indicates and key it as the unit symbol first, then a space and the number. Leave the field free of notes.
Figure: bar 0.95
